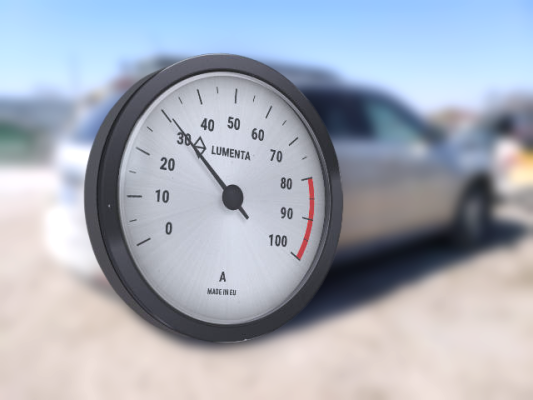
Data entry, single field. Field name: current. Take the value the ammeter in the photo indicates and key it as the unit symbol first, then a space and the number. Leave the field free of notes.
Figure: A 30
